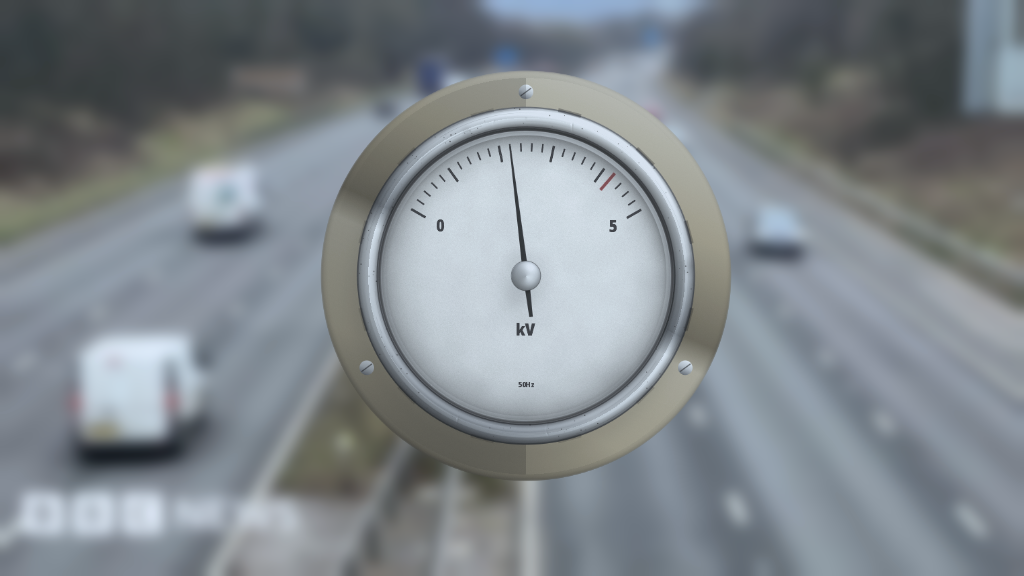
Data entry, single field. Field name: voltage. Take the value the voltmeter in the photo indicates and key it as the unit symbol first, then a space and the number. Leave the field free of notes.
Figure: kV 2.2
